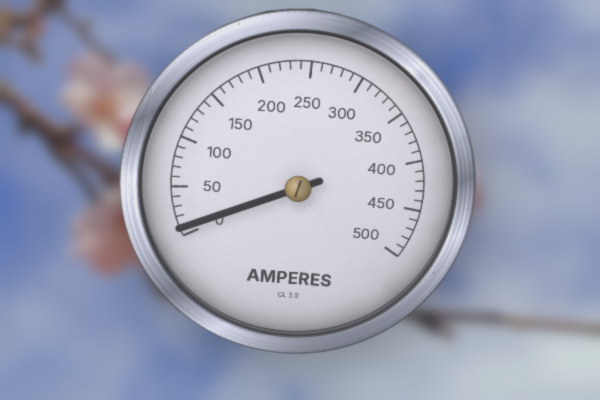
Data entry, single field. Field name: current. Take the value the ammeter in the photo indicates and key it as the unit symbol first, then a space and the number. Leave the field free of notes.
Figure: A 10
